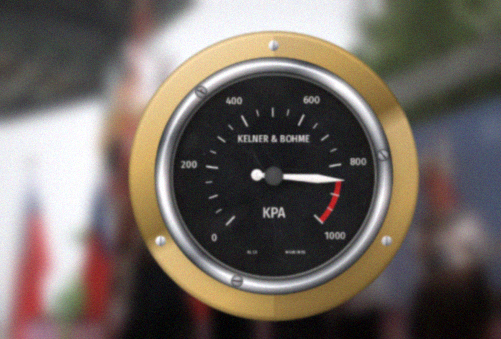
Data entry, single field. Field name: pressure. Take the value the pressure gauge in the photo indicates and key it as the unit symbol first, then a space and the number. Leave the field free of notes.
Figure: kPa 850
